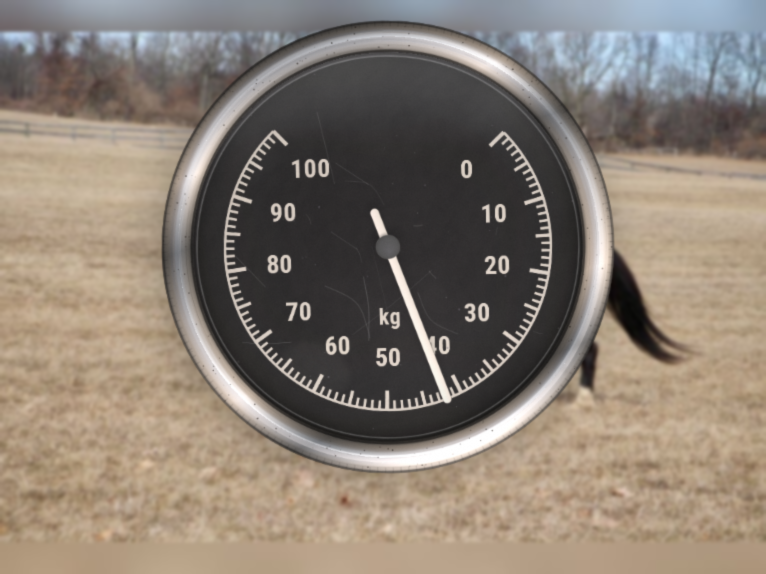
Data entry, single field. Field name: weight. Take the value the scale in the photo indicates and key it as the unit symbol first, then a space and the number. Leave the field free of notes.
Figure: kg 42
